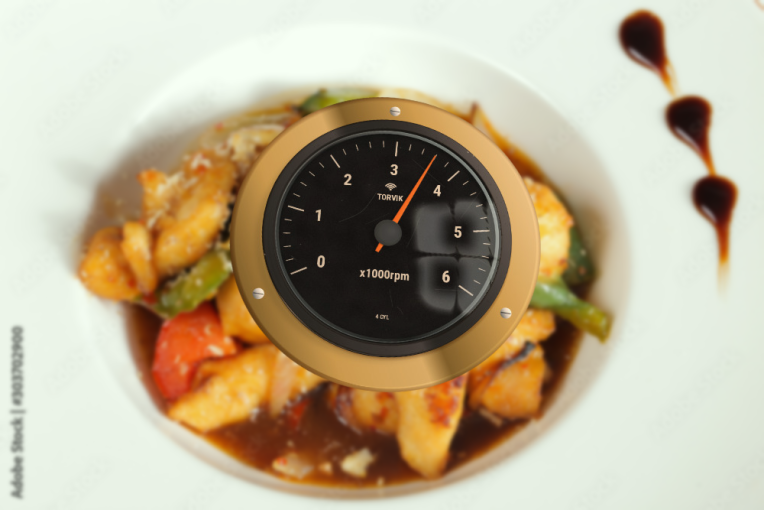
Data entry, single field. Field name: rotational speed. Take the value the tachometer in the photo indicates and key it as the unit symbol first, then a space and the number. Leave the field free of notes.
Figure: rpm 3600
